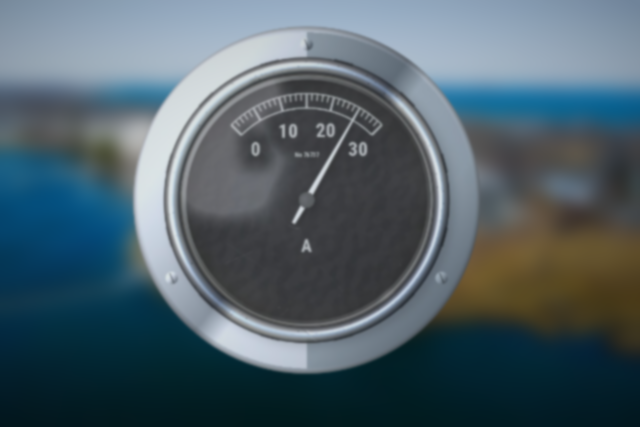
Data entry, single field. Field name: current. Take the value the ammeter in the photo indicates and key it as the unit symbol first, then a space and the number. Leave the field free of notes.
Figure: A 25
